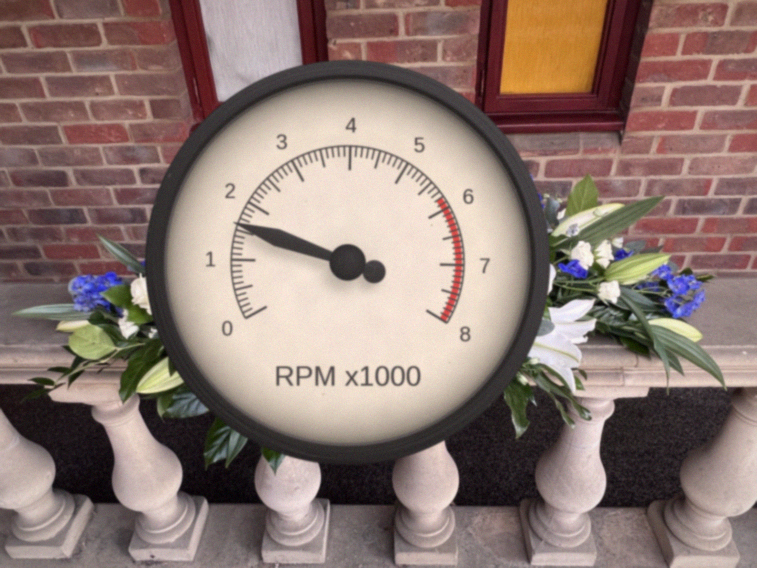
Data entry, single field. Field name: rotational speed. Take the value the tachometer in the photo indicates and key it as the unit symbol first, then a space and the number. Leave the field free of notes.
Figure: rpm 1600
